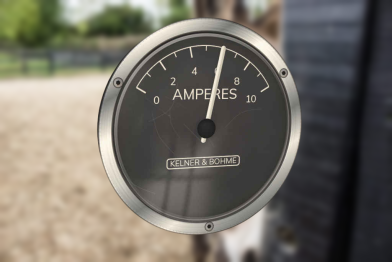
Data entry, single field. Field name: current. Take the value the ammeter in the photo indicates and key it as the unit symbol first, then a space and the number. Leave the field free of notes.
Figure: A 6
